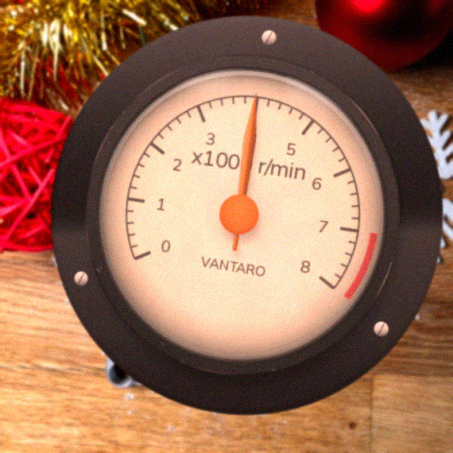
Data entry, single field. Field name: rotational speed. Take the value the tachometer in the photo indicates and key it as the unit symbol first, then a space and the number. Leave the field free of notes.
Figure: rpm 4000
